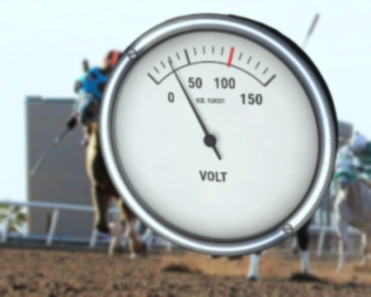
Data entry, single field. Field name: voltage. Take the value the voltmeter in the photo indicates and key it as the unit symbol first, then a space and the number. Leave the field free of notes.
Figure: V 30
